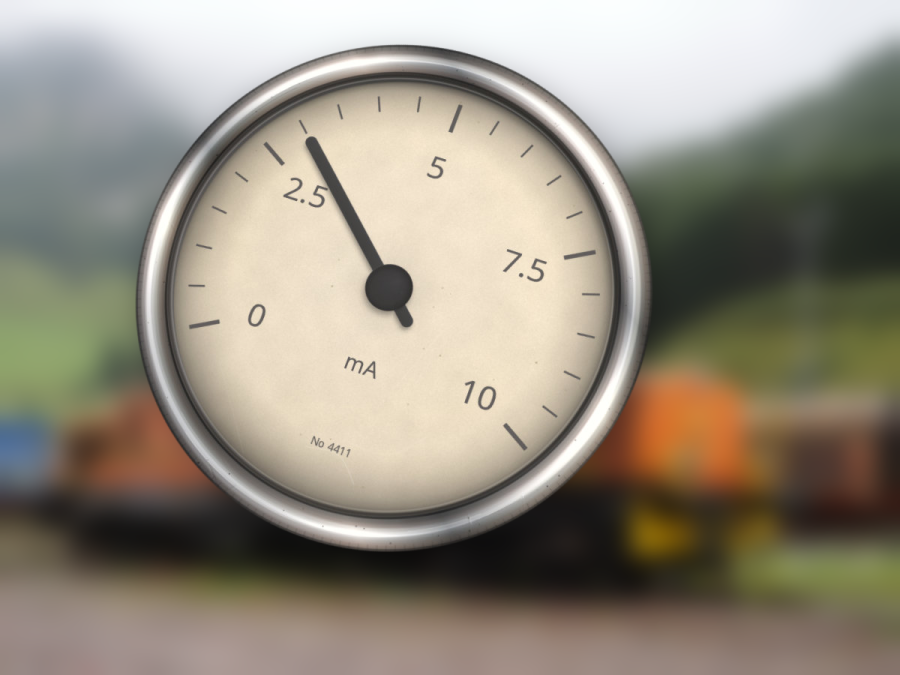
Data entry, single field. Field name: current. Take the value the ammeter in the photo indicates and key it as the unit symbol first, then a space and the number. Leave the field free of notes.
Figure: mA 3
